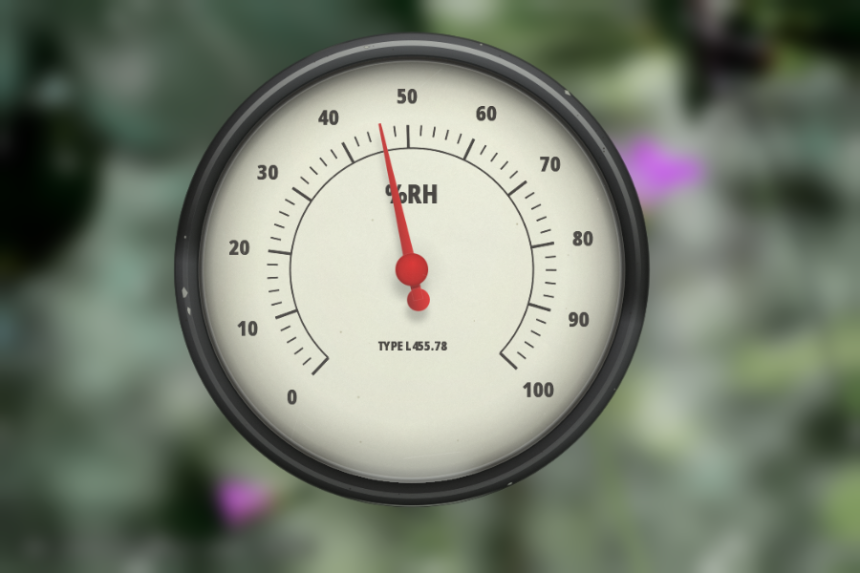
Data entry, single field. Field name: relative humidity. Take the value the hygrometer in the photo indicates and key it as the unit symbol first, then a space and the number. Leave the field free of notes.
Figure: % 46
